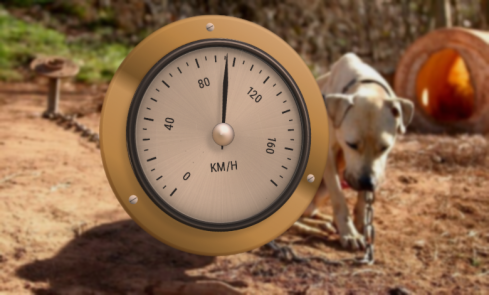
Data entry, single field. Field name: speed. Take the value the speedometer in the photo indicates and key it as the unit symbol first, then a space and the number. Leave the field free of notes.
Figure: km/h 95
